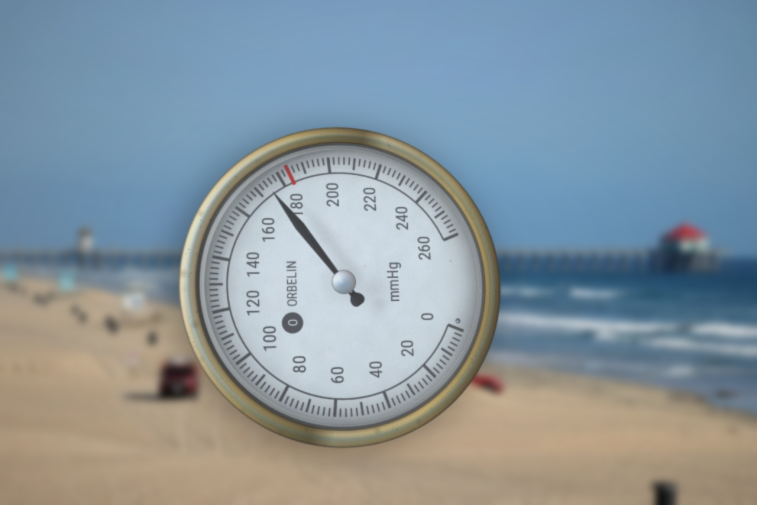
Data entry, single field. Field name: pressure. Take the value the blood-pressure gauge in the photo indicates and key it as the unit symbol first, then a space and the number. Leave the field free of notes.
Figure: mmHg 174
